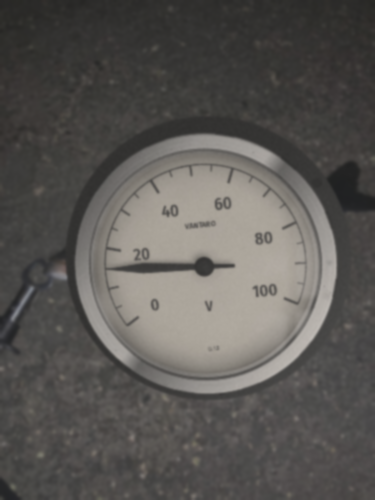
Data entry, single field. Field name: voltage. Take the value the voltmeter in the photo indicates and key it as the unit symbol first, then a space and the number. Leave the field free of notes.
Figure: V 15
